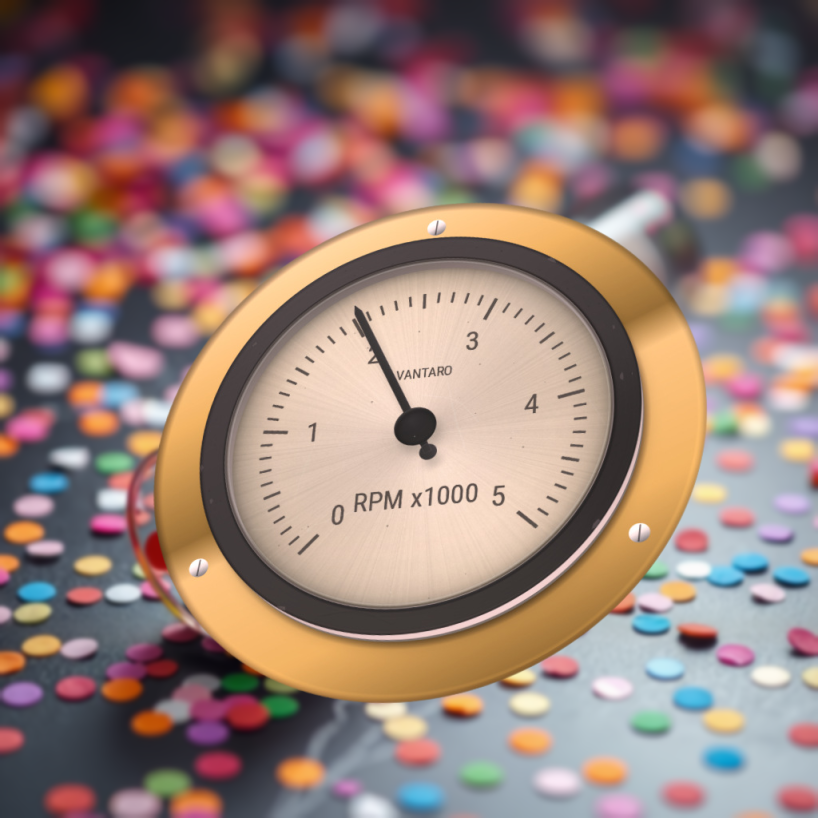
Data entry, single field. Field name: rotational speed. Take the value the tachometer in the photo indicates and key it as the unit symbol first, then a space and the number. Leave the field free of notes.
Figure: rpm 2050
